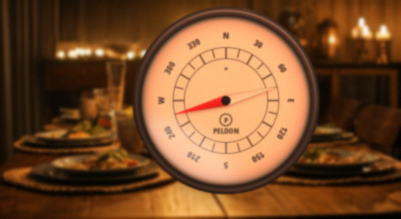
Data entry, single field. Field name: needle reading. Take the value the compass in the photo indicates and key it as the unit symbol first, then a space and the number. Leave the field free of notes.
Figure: ° 255
